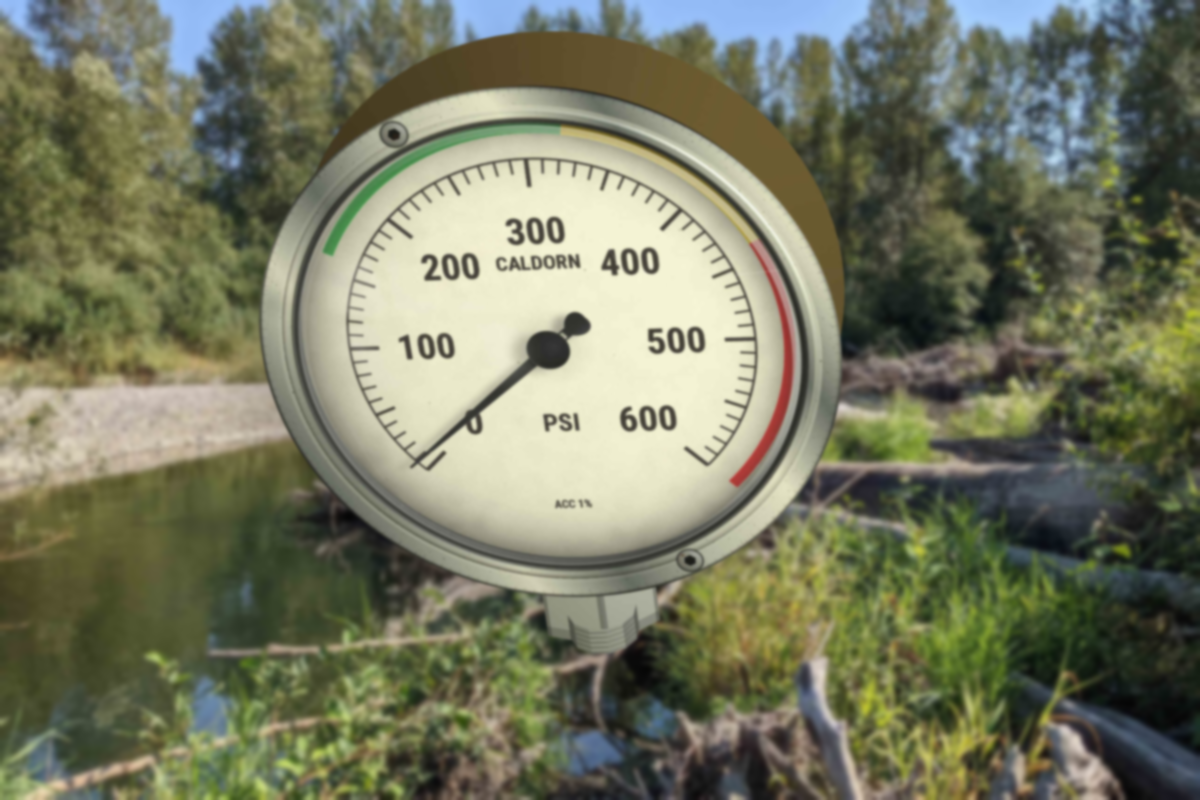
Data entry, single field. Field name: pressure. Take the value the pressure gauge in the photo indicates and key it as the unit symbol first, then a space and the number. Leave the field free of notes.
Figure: psi 10
